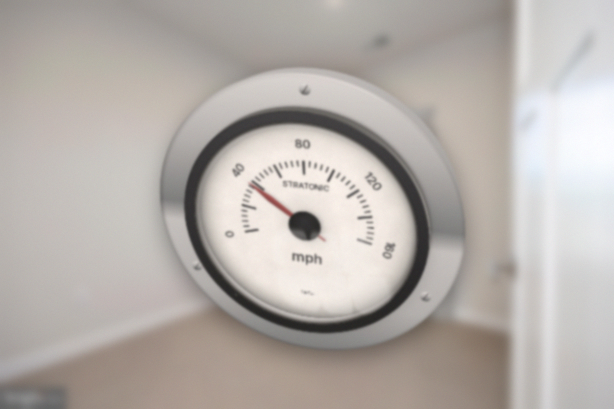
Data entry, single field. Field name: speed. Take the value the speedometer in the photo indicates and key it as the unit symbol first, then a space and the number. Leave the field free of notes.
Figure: mph 40
